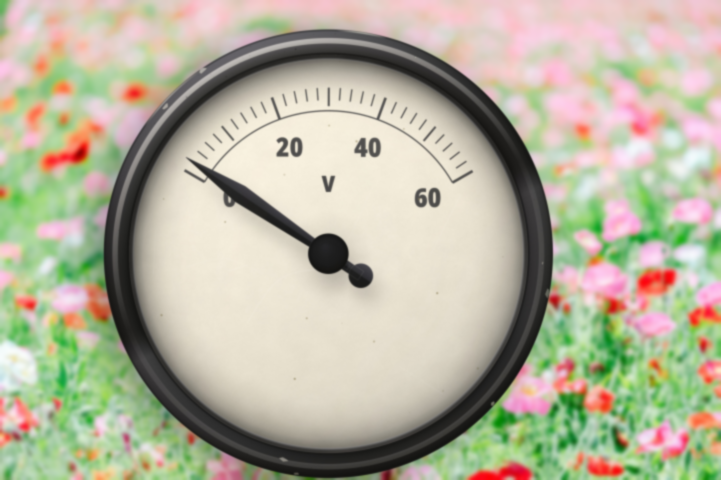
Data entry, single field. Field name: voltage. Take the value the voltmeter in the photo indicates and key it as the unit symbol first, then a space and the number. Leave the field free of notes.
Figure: V 2
